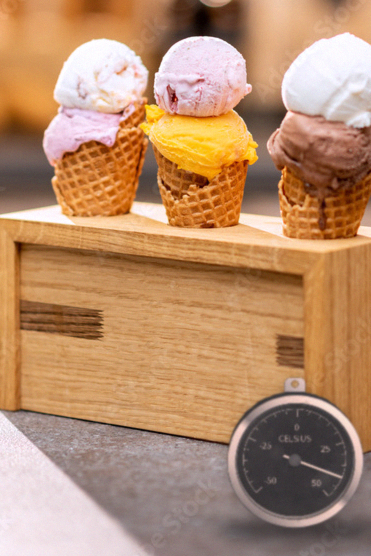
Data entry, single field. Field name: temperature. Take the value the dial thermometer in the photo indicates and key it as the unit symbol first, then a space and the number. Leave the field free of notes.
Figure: °C 40
